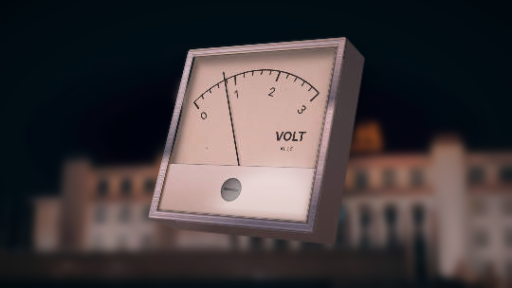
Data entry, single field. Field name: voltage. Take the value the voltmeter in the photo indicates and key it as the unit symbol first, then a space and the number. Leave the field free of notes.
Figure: V 0.8
